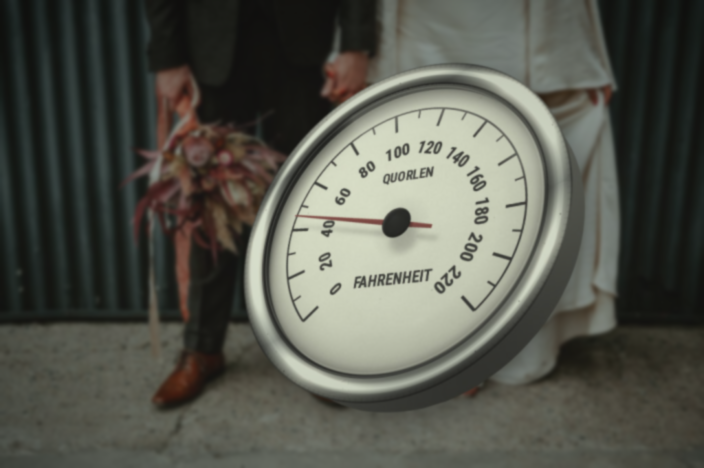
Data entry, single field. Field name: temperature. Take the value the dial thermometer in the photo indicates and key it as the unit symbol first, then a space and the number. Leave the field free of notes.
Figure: °F 45
